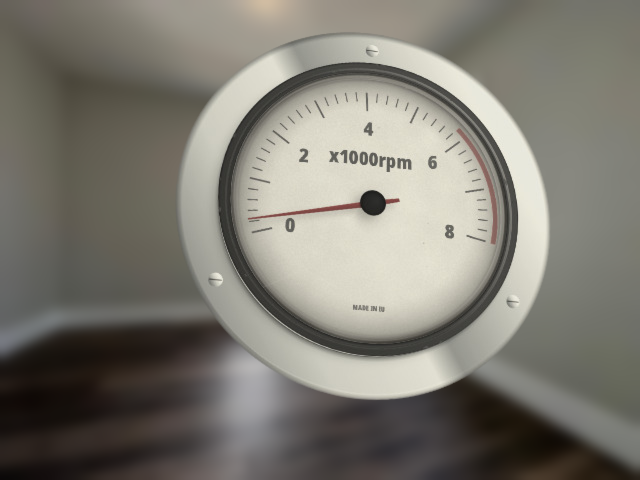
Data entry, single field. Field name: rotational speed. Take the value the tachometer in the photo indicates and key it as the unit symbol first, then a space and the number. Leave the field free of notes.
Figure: rpm 200
